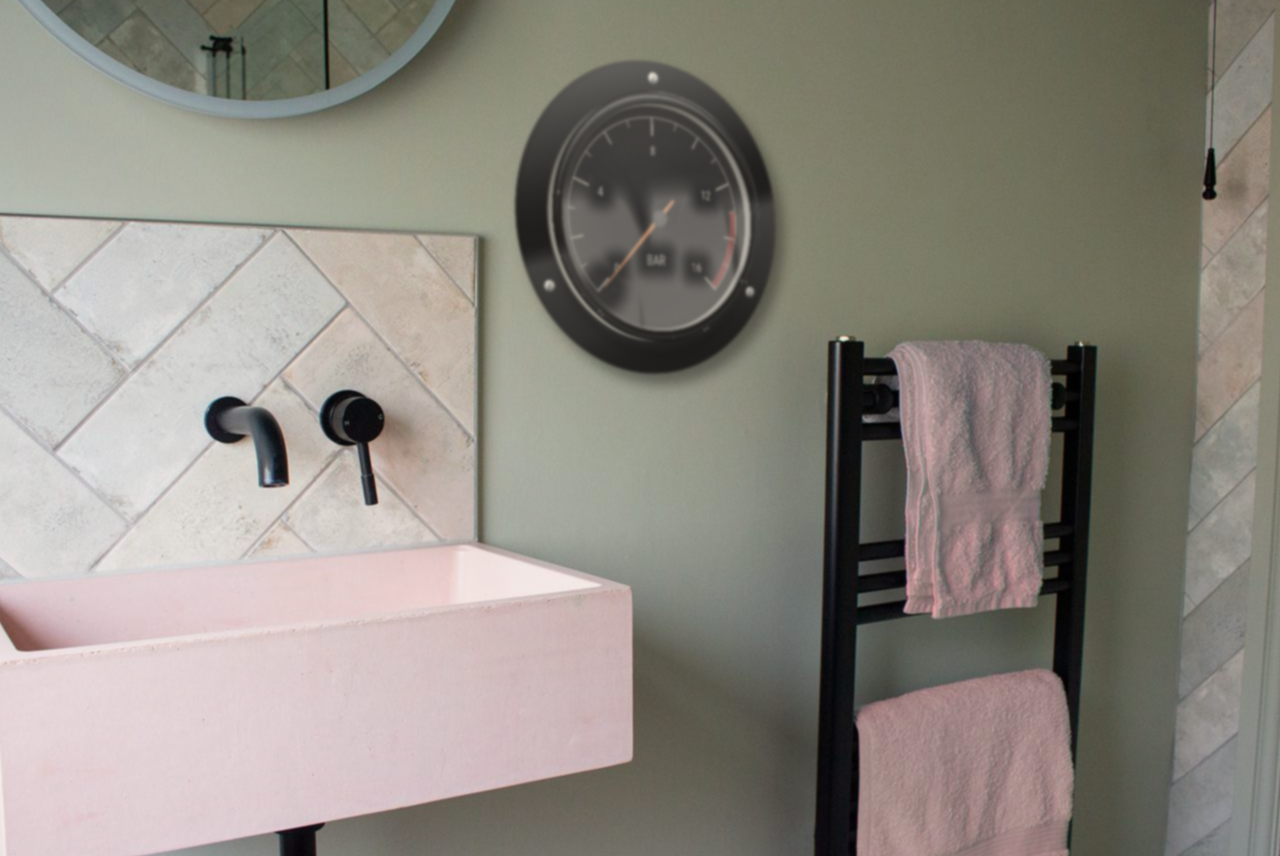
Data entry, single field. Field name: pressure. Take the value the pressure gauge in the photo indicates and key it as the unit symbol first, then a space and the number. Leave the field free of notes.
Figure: bar 0
